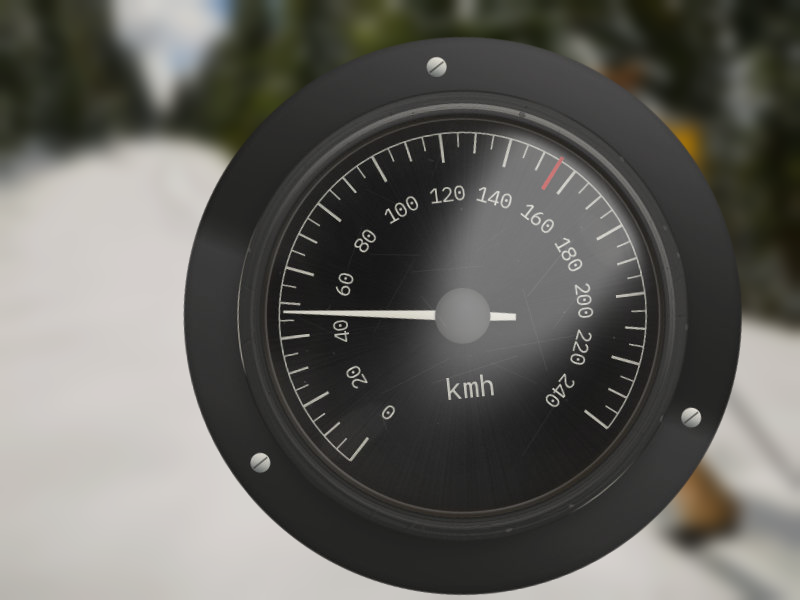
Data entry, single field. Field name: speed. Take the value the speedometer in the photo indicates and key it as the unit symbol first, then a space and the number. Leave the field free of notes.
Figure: km/h 47.5
